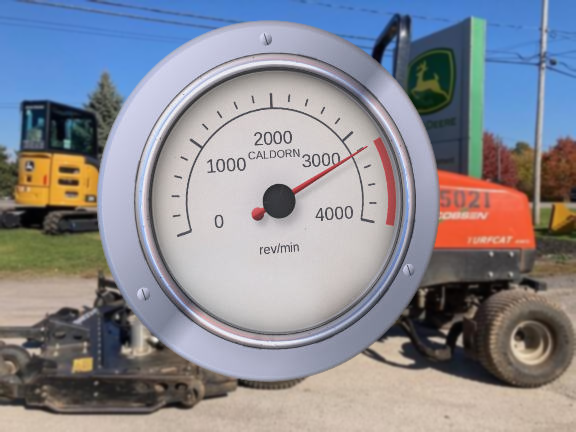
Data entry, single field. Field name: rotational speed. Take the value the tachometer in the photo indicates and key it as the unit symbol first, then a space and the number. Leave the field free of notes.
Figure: rpm 3200
